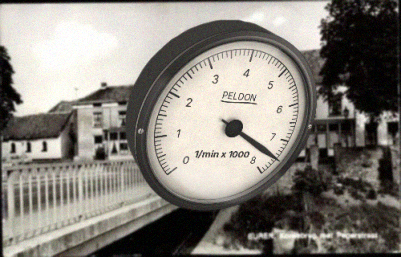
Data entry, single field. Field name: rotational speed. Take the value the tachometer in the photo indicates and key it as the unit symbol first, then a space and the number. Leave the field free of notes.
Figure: rpm 7500
